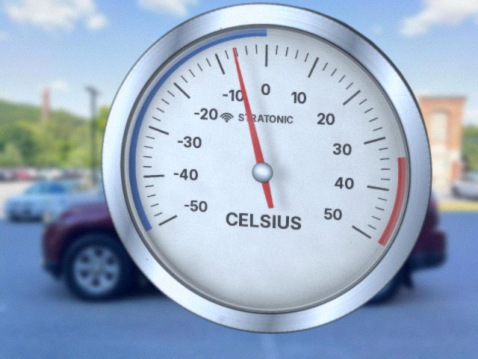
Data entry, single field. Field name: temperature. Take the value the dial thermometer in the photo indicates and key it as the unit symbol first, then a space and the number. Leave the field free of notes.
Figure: °C -6
